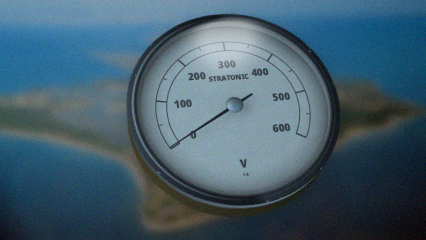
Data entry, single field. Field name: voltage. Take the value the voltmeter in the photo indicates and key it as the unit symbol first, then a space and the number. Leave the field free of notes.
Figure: V 0
